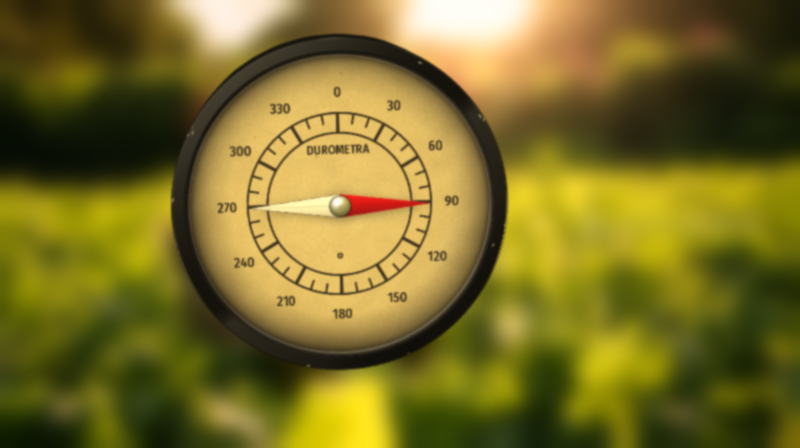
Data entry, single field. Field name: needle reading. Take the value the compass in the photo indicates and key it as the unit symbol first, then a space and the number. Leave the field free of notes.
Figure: ° 90
